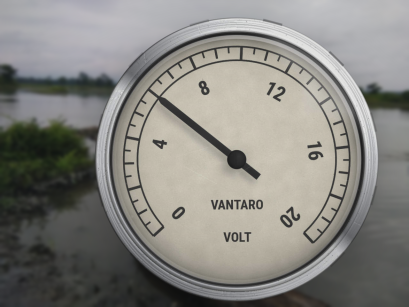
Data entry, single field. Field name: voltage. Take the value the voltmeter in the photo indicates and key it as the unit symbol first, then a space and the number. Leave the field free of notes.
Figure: V 6
